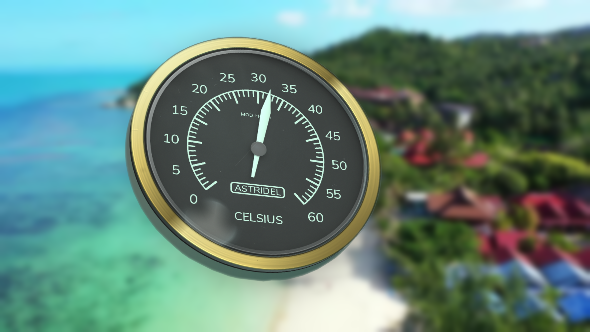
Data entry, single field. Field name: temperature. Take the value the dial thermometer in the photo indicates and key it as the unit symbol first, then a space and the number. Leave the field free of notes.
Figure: °C 32
